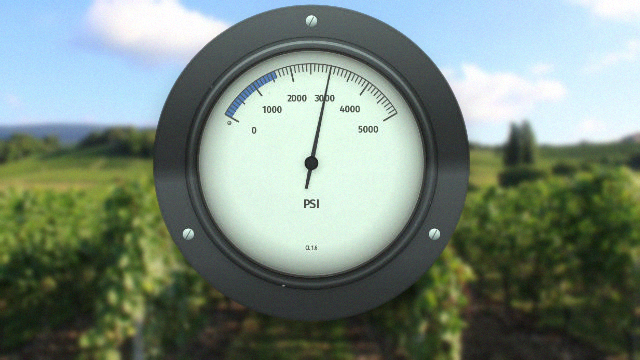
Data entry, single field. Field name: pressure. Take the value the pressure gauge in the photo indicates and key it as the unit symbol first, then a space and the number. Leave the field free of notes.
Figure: psi 3000
